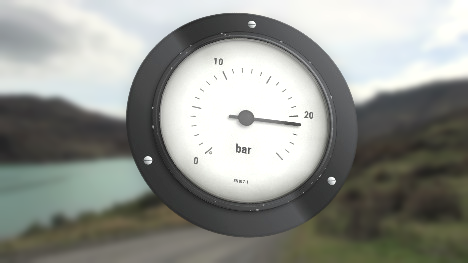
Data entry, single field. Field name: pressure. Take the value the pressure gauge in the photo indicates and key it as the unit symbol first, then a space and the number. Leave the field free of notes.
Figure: bar 21
